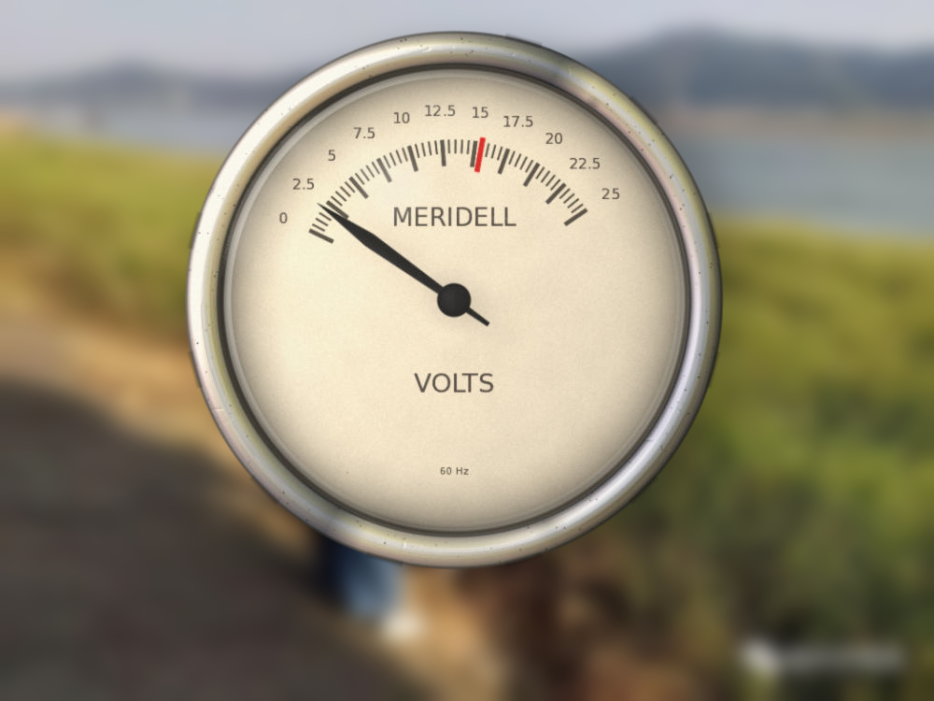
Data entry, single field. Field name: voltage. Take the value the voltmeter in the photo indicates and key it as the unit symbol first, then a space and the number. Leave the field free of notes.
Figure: V 2
